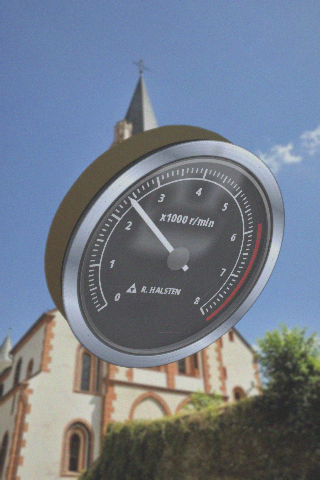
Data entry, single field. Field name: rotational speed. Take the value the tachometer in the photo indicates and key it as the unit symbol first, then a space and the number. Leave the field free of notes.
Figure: rpm 2400
